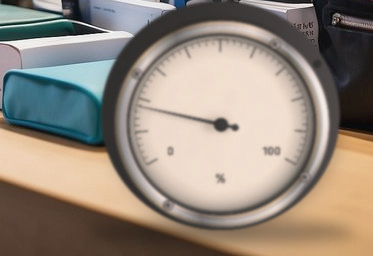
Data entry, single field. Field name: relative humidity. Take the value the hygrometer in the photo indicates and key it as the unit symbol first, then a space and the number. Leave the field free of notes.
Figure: % 18
